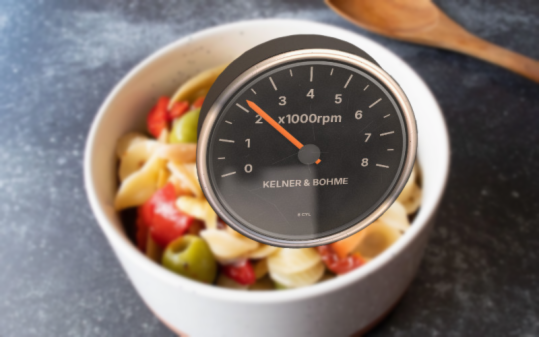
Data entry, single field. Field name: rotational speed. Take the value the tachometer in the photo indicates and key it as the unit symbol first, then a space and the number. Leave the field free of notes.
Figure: rpm 2250
